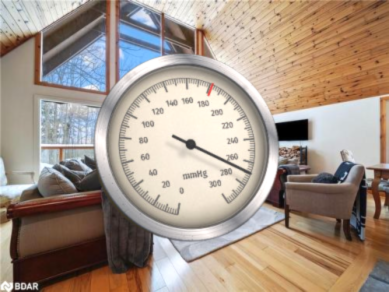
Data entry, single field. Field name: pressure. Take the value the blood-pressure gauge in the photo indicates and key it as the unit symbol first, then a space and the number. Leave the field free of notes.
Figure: mmHg 270
